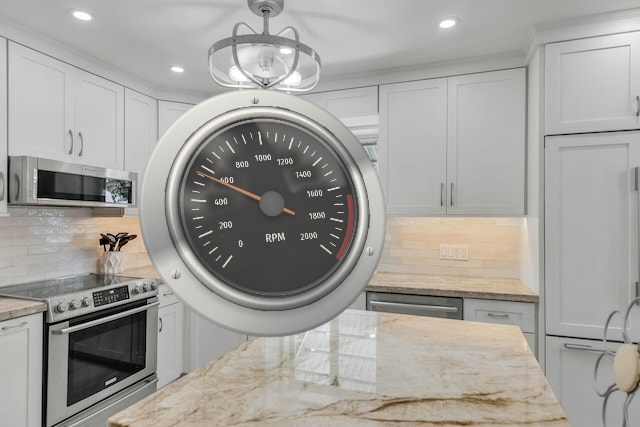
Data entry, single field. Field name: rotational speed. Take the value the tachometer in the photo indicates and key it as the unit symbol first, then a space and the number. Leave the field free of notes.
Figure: rpm 550
